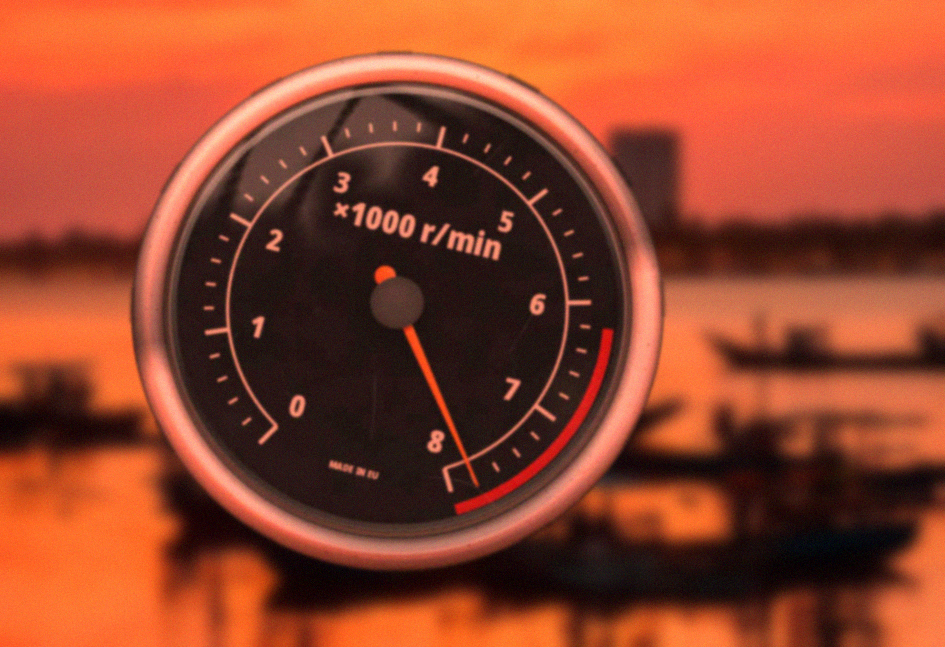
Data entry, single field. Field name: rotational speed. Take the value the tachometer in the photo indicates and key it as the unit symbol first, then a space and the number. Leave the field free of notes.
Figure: rpm 7800
